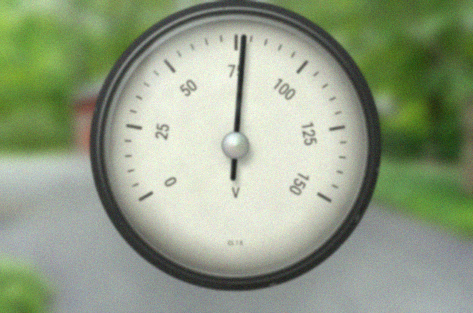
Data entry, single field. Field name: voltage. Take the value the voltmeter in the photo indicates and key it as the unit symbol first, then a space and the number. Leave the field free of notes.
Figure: V 77.5
